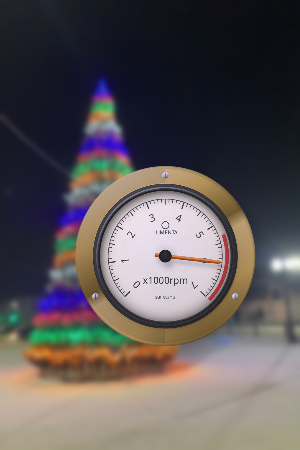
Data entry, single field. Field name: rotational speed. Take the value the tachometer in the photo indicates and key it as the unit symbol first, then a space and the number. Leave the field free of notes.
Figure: rpm 6000
